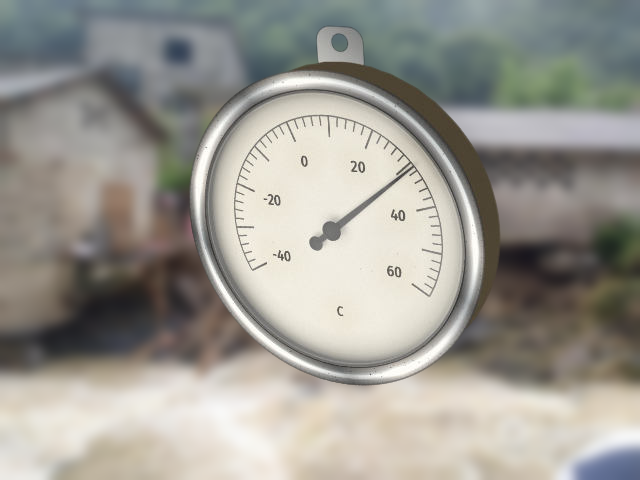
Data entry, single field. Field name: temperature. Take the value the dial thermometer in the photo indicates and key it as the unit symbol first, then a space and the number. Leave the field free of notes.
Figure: °C 31
